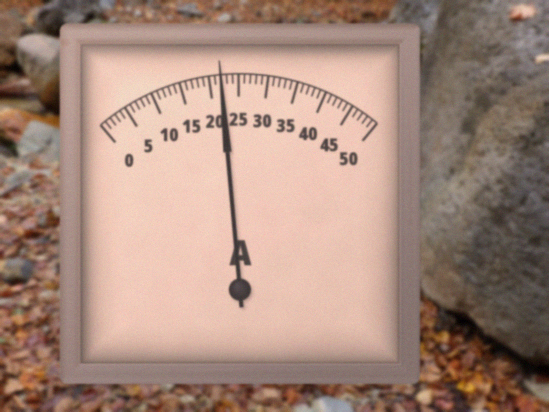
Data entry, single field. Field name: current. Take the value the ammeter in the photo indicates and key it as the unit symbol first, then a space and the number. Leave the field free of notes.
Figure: A 22
